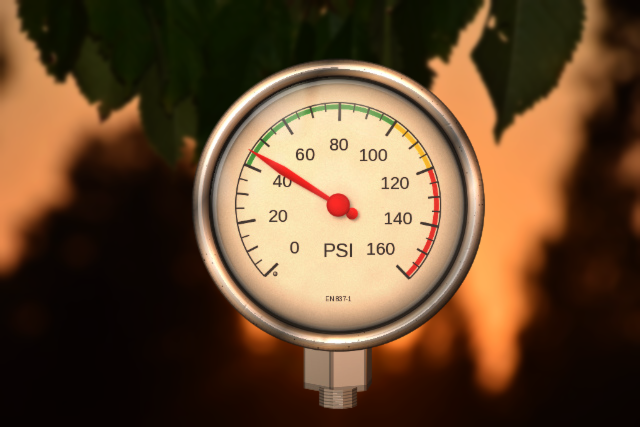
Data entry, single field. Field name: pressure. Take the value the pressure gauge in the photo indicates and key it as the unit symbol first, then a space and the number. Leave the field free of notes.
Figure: psi 45
